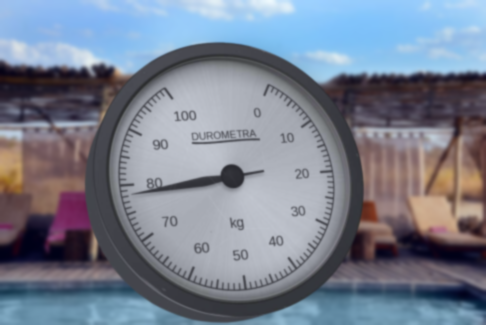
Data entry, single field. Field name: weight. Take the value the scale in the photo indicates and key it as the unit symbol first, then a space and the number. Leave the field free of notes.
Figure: kg 78
